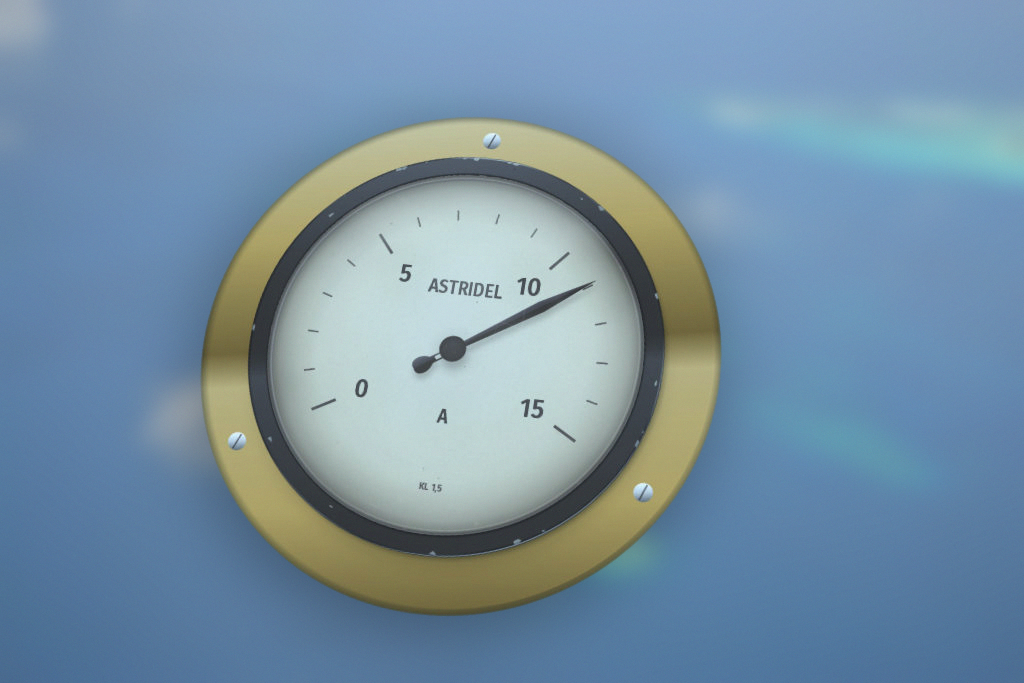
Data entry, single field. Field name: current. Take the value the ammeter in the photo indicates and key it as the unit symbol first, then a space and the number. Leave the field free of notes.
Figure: A 11
